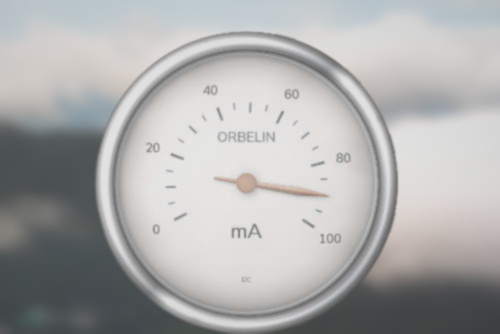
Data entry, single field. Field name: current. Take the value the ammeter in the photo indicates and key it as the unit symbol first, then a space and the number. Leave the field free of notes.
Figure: mA 90
